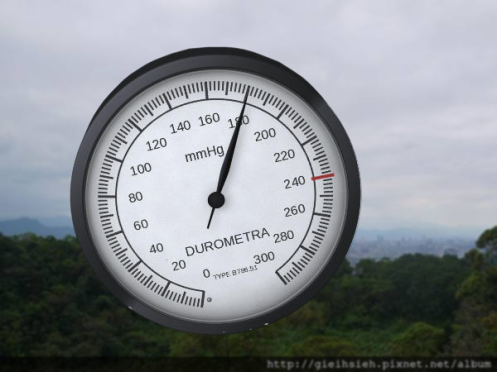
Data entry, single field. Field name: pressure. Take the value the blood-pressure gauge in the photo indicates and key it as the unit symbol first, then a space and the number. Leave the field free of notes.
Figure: mmHg 180
